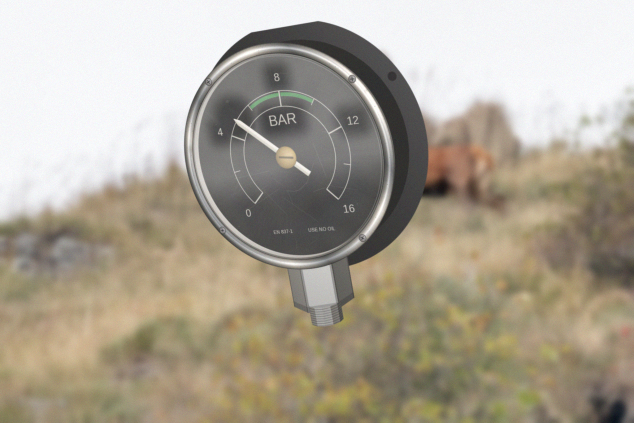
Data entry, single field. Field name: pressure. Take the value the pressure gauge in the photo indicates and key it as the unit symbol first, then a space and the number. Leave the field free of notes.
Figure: bar 5
